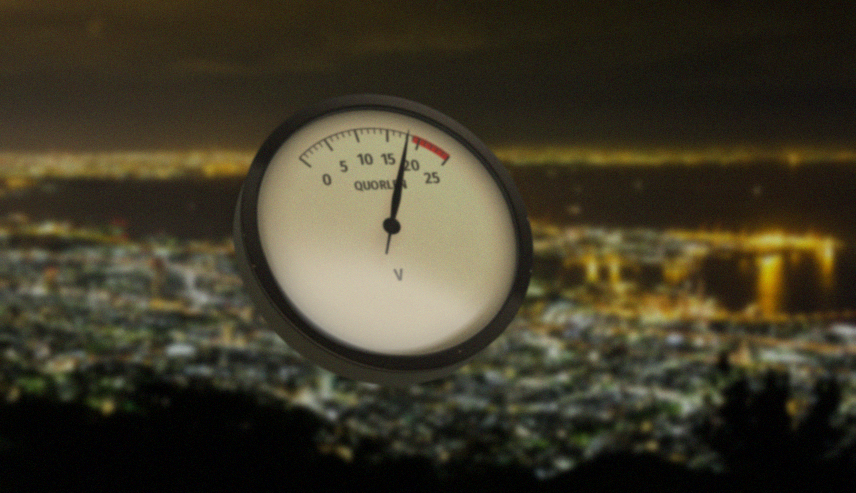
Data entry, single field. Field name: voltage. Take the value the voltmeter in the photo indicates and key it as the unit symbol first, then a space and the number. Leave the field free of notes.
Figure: V 18
